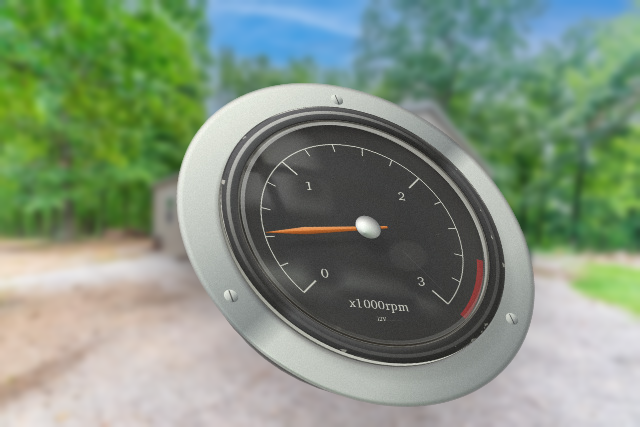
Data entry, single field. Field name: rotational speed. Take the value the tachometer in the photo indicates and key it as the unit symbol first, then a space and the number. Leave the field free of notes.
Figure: rpm 400
